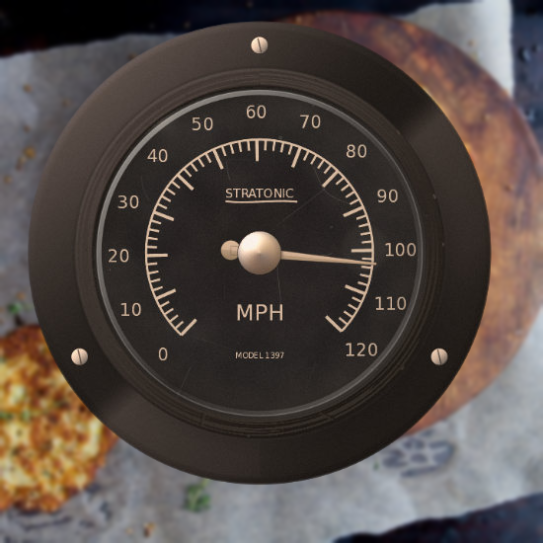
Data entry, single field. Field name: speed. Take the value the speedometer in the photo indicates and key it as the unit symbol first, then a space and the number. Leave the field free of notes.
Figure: mph 103
